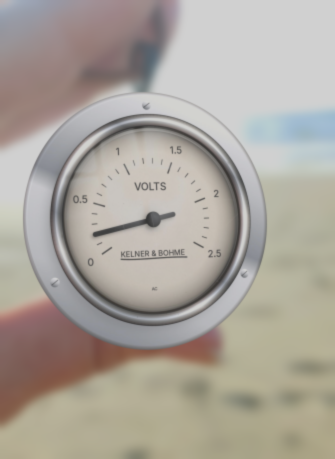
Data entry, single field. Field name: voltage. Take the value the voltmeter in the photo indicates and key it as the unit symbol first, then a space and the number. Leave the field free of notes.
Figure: V 0.2
